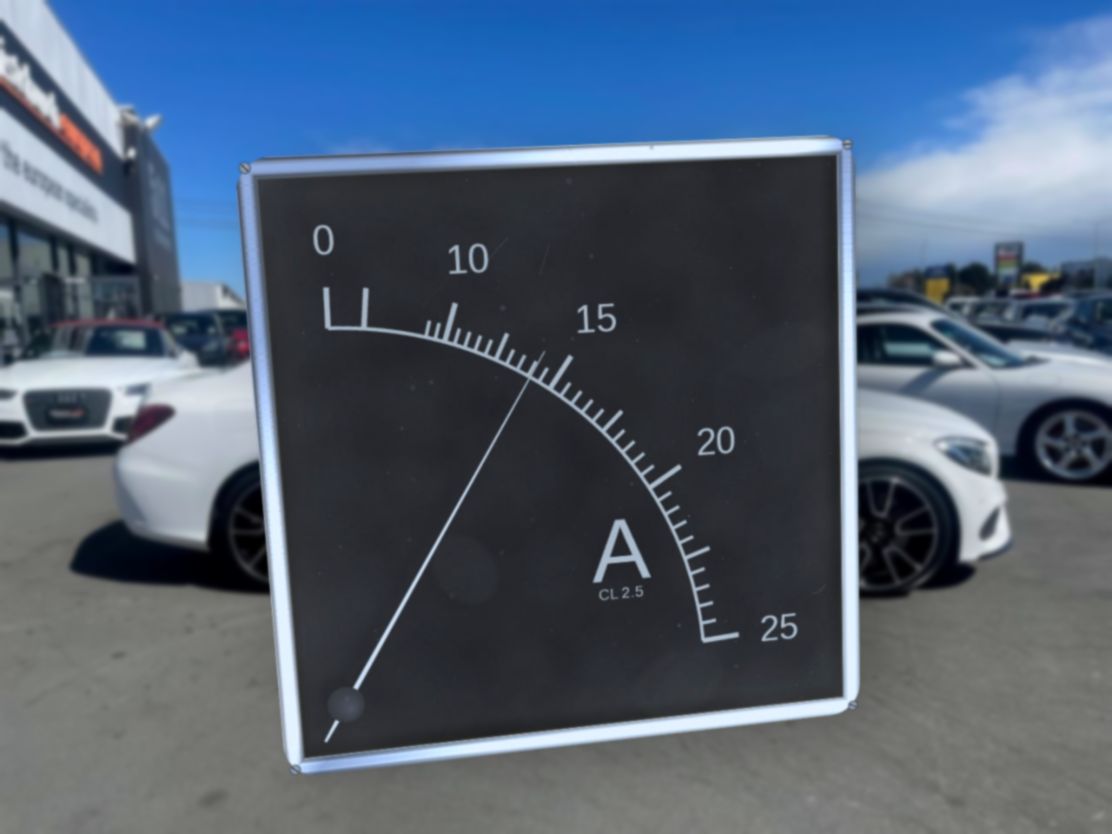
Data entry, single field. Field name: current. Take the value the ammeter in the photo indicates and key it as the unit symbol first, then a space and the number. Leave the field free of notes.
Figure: A 14
